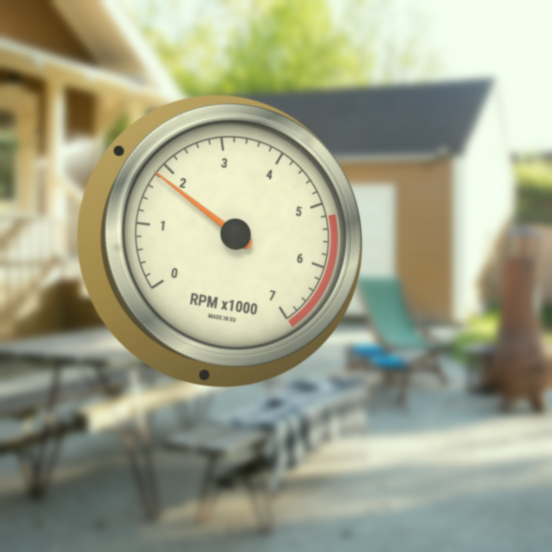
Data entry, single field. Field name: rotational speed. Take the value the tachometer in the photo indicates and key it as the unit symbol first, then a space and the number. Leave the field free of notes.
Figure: rpm 1800
